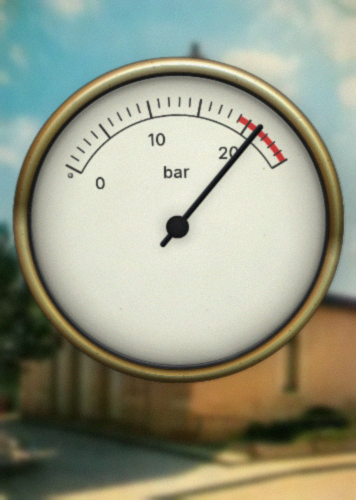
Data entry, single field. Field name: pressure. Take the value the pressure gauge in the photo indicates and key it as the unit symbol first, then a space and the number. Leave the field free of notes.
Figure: bar 21
